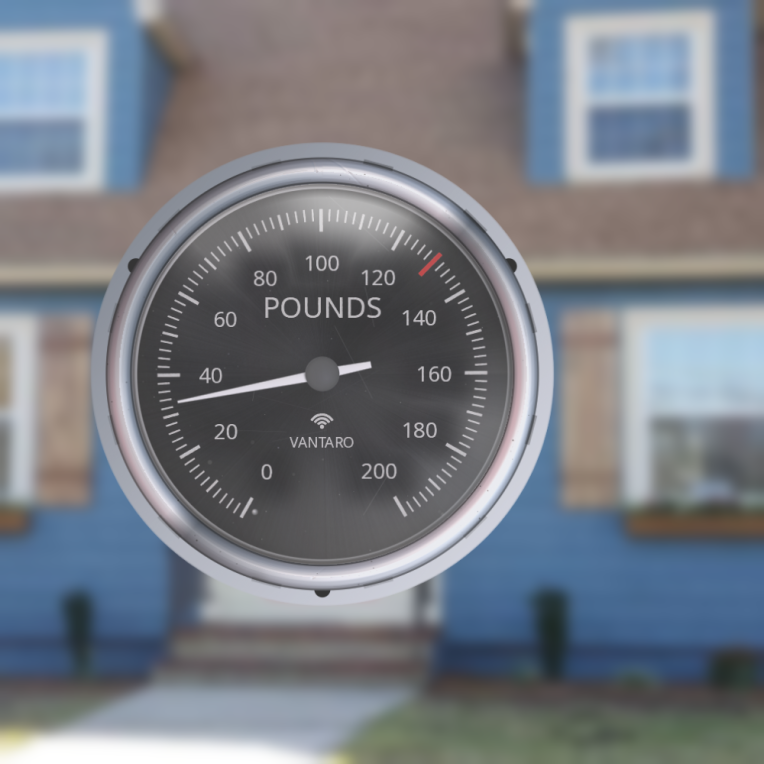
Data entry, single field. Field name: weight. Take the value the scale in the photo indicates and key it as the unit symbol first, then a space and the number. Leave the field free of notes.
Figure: lb 33
